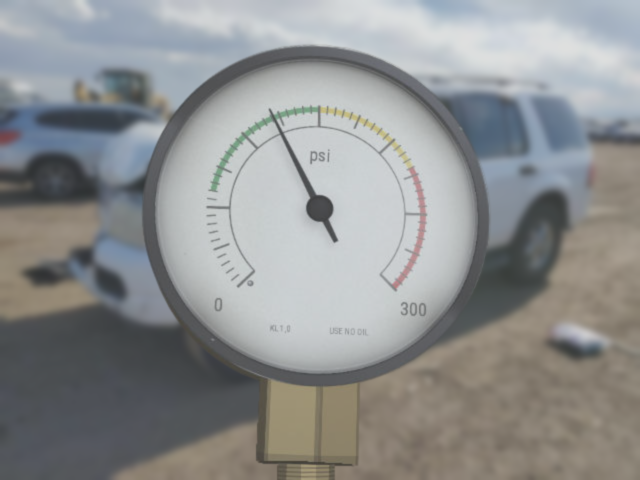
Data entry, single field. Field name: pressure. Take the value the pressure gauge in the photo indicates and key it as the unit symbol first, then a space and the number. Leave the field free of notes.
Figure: psi 120
